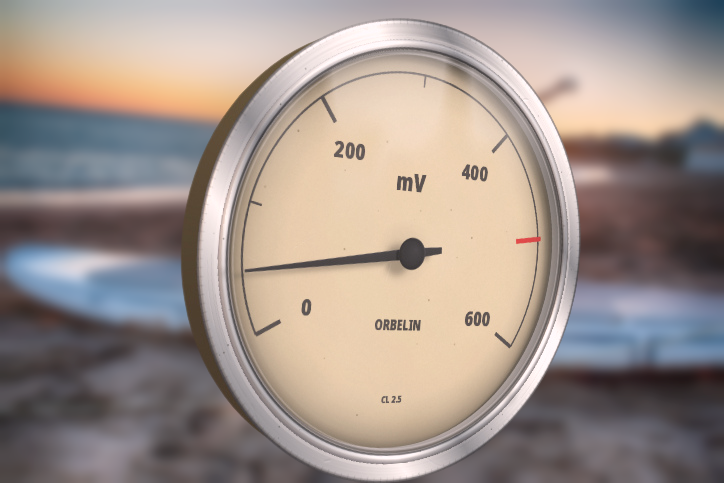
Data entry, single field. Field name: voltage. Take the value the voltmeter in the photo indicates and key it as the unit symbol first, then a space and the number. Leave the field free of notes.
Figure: mV 50
